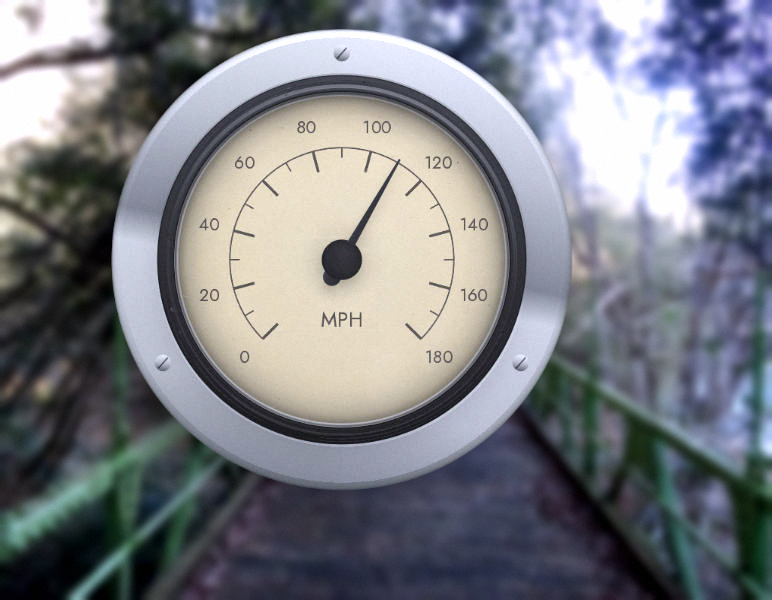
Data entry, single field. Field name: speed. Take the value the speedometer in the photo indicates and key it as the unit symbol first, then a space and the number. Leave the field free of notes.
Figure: mph 110
